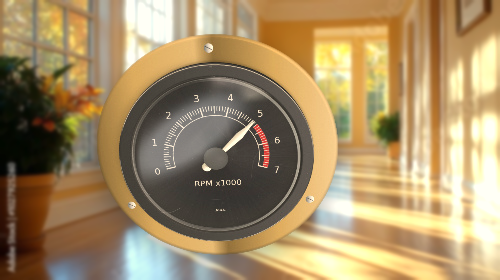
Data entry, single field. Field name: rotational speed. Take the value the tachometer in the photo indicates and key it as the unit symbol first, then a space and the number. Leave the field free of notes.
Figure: rpm 5000
